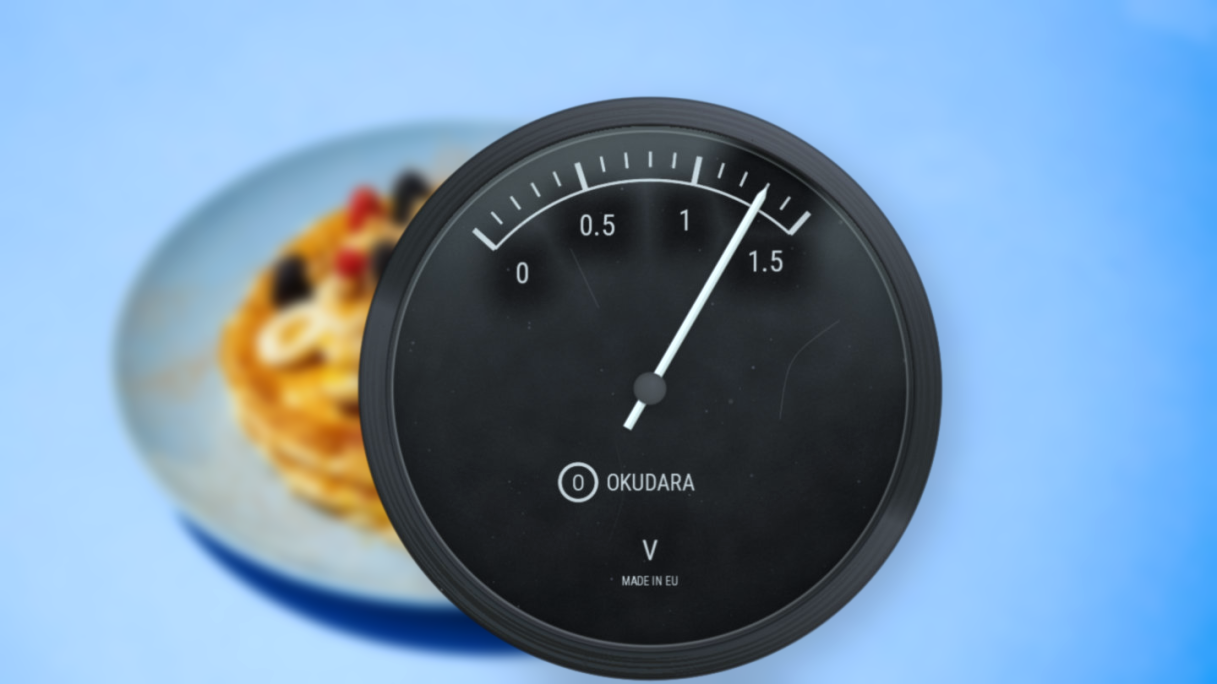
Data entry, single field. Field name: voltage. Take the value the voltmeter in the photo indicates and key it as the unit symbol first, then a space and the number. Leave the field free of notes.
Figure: V 1.3
